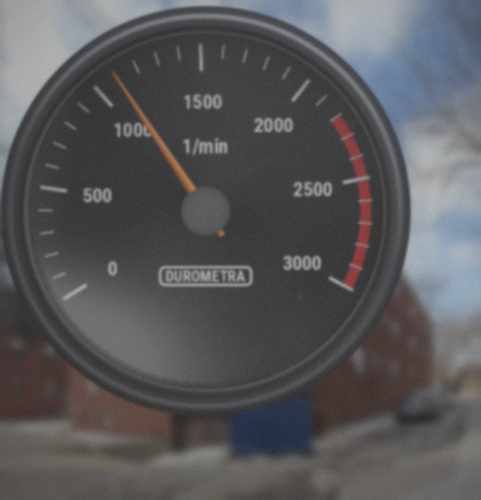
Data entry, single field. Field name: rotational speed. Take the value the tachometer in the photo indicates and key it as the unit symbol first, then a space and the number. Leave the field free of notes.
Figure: rpm 1100
